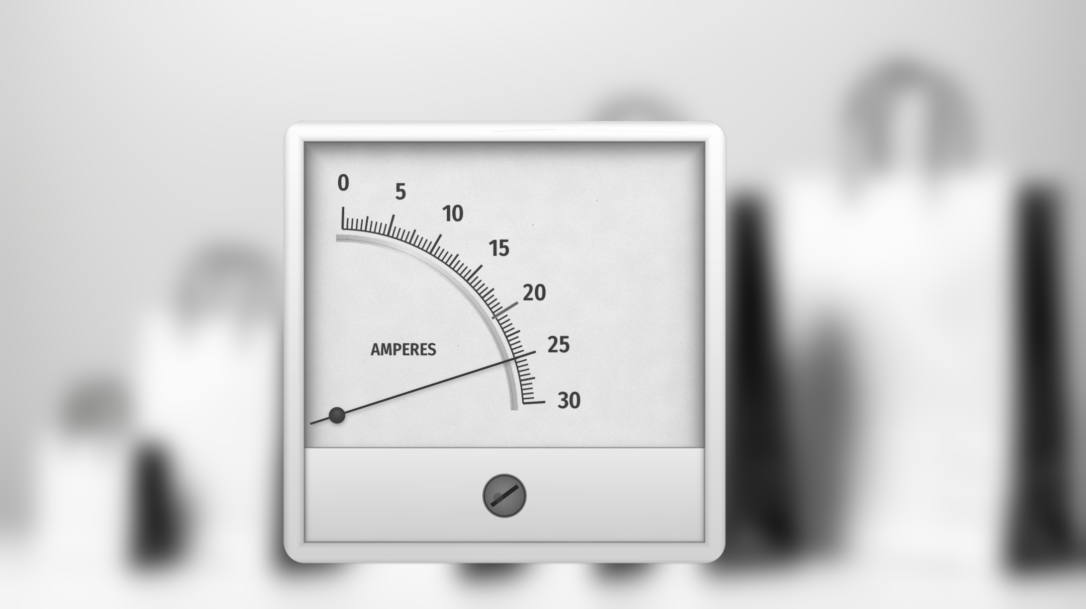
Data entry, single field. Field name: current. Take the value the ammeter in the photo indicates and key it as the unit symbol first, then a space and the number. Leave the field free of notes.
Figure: A 25
